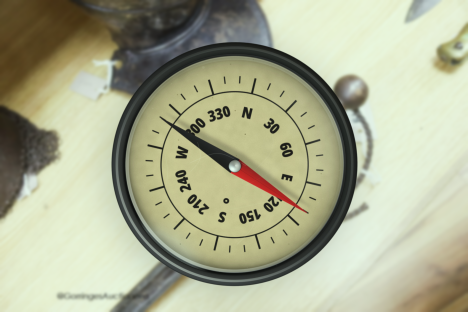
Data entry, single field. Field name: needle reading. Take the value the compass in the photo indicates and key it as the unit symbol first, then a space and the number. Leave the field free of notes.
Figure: ° 110
